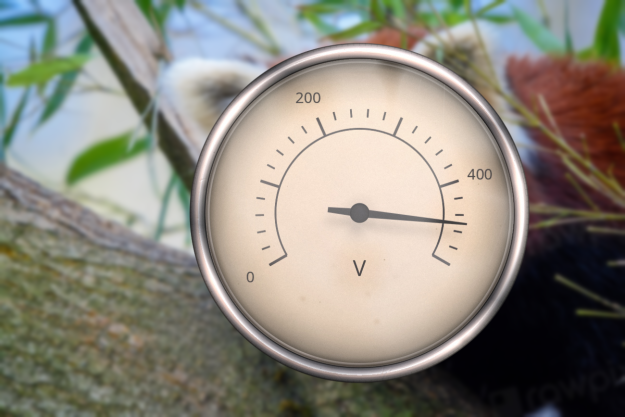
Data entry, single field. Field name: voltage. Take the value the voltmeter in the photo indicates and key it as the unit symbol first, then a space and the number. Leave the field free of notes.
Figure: V 450
